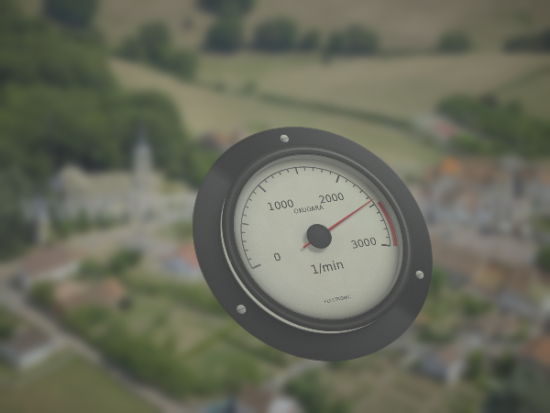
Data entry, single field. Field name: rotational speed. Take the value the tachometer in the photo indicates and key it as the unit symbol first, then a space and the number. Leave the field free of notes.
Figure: rpm 2450
